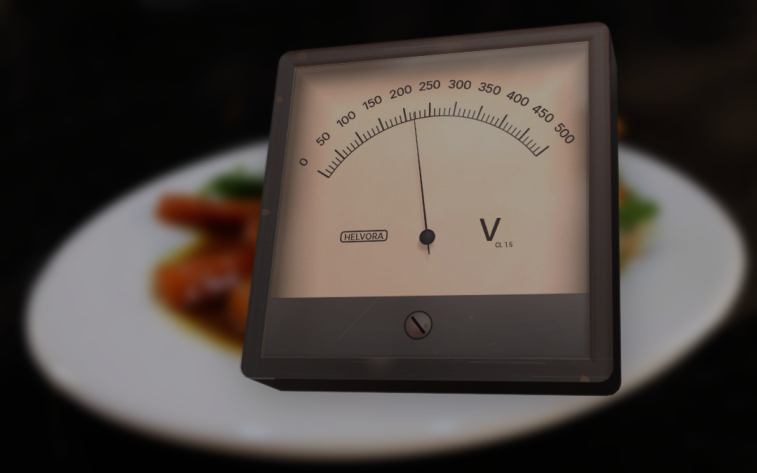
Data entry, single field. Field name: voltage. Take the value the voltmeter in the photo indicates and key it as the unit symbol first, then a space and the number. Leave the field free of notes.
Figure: V 220
